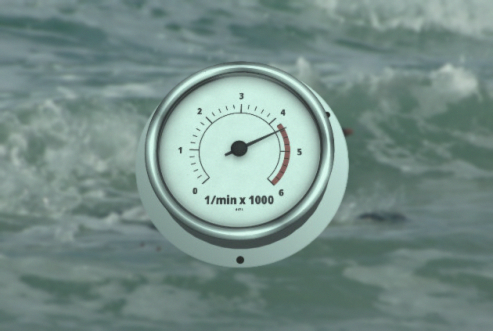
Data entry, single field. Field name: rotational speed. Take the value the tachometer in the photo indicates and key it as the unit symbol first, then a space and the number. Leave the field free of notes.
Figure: rpm 4400
